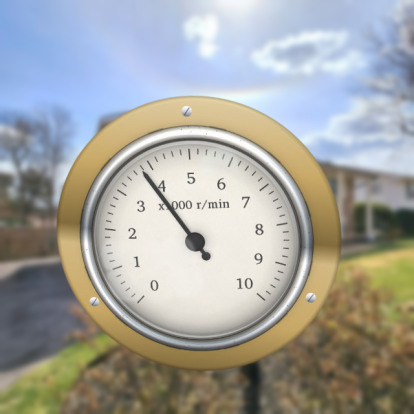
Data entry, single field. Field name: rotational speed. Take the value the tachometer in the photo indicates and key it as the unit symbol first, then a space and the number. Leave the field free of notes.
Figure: rpm 3800
